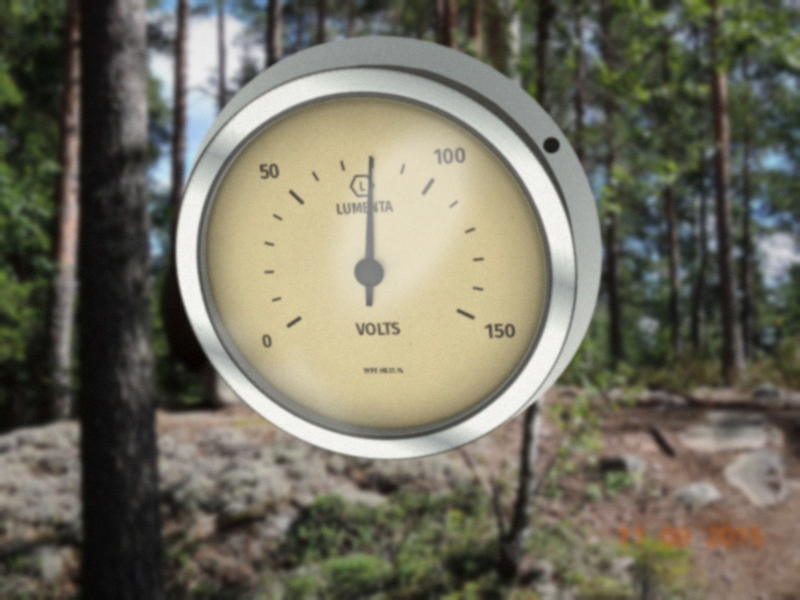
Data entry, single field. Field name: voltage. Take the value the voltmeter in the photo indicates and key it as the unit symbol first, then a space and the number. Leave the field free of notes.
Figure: V 80
